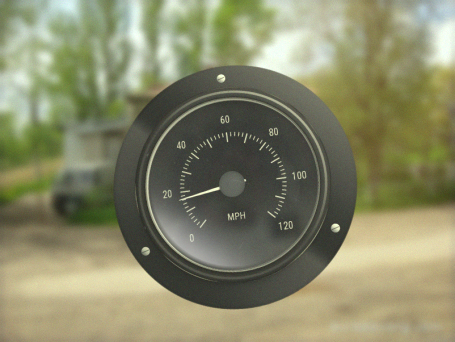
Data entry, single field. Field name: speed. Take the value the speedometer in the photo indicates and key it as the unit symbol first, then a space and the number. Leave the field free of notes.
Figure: mph 16
